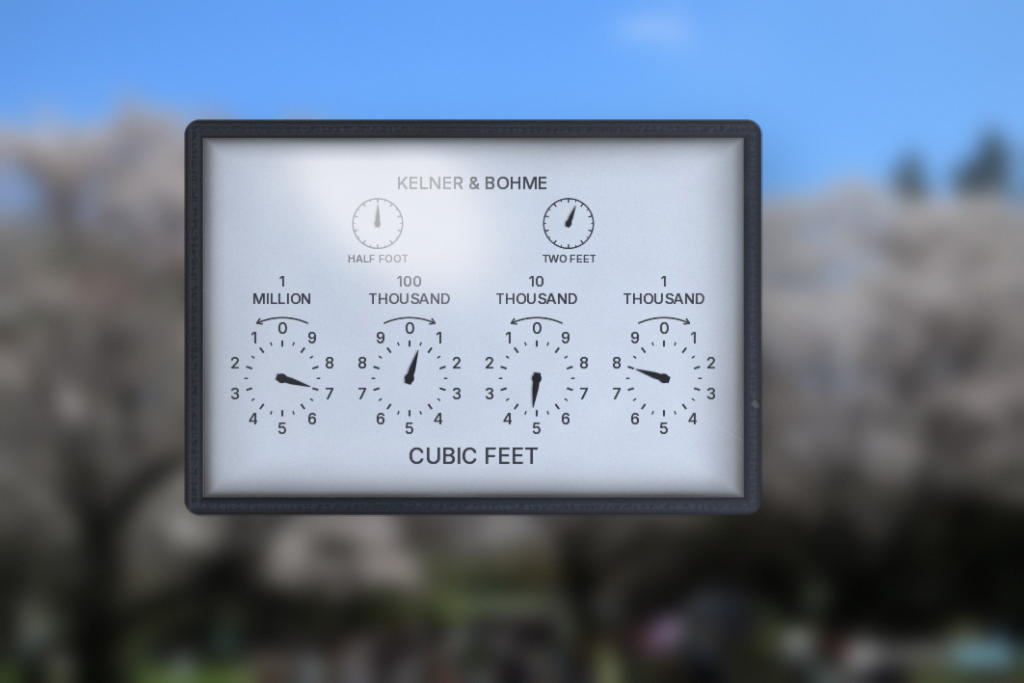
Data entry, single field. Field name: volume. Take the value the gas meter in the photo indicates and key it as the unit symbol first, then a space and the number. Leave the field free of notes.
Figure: ft³ 704800
